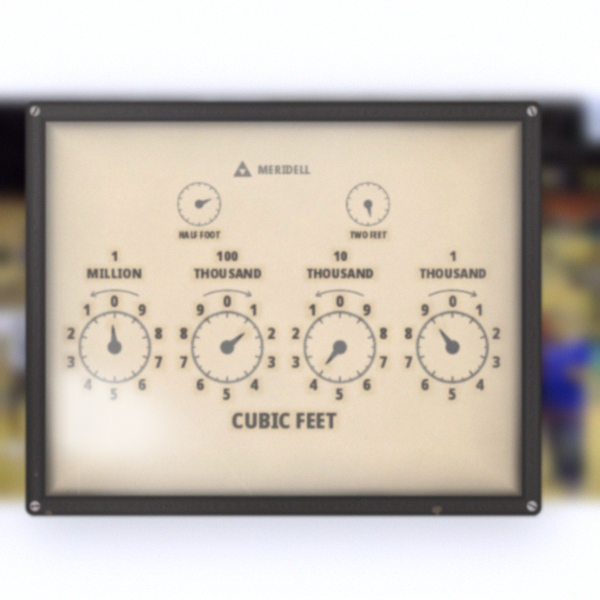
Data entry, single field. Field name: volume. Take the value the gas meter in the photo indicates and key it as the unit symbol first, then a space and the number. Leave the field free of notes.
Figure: ft³ 13900
